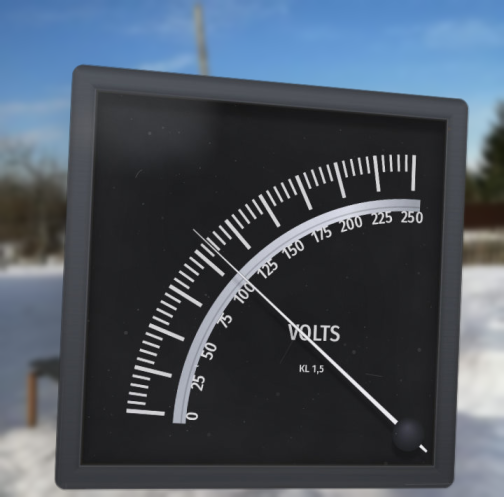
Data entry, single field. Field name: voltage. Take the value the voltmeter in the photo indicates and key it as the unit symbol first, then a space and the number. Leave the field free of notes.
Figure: V 107.5
